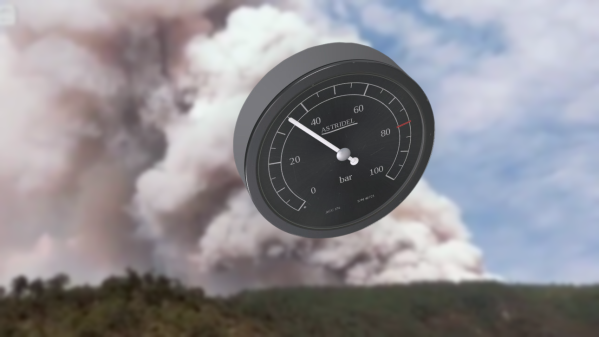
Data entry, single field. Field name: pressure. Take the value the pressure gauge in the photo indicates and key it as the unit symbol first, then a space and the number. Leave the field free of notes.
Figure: bar 35
